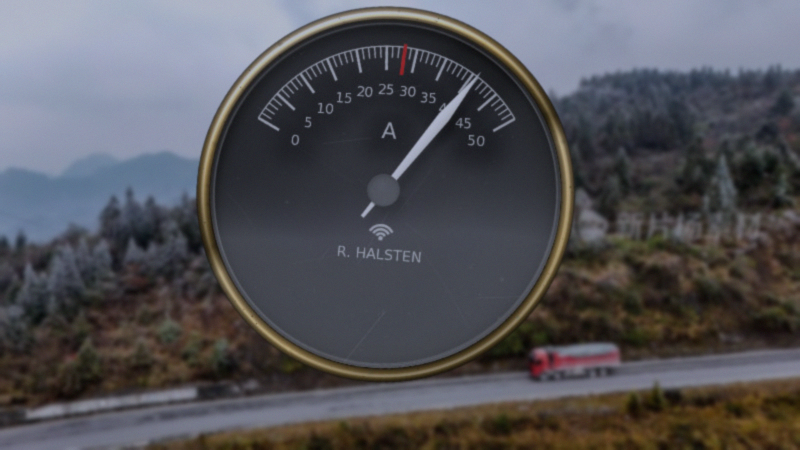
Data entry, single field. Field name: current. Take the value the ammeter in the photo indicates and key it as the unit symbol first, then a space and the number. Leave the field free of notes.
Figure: A 41
